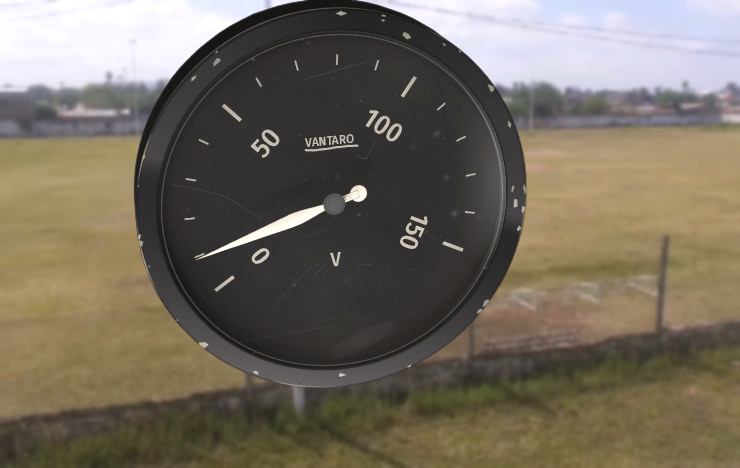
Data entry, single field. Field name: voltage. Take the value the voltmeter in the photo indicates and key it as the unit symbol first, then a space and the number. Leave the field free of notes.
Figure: V 10
